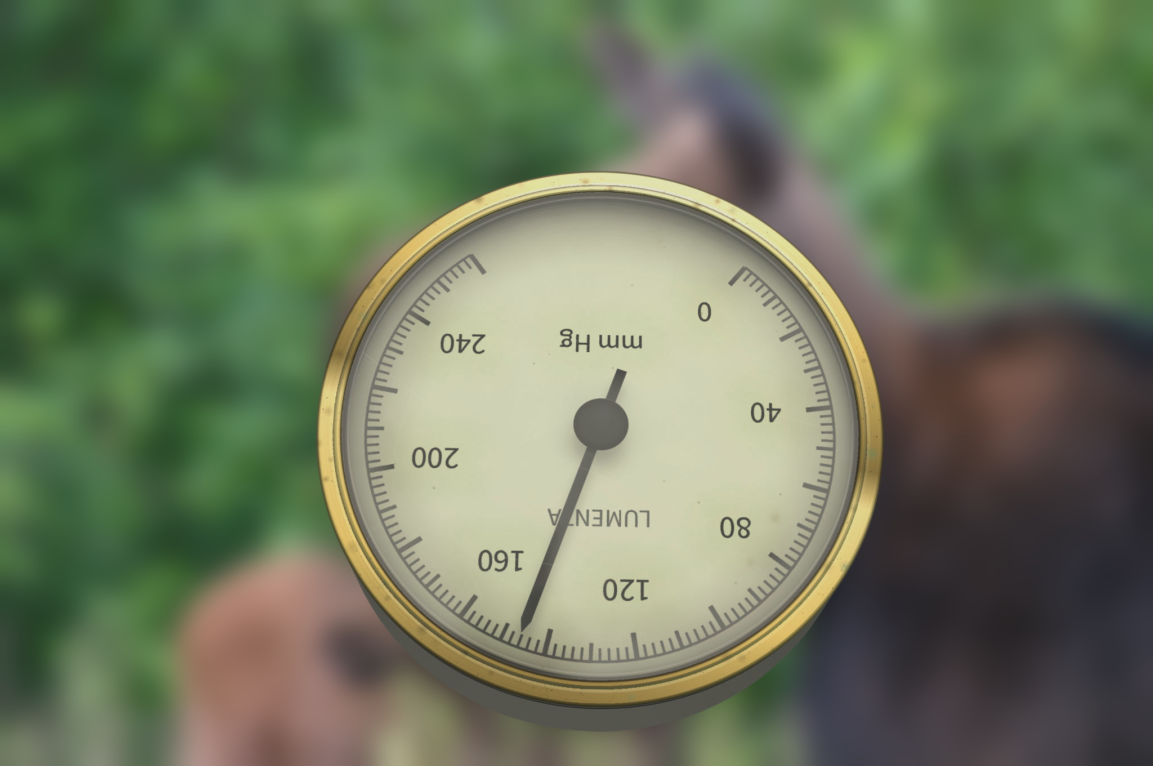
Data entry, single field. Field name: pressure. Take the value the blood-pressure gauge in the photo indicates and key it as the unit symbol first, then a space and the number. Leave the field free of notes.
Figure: mmHg 146
